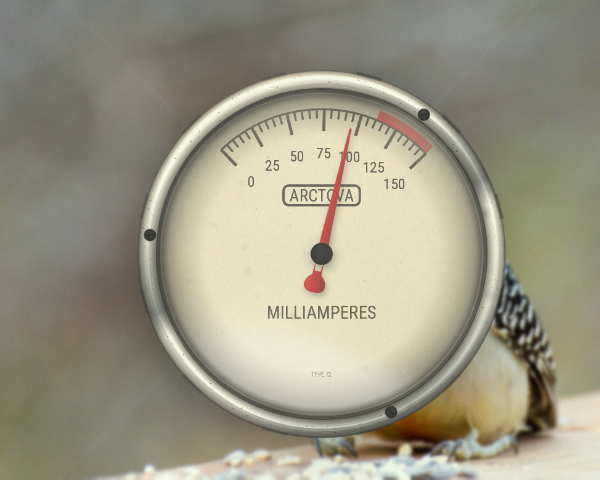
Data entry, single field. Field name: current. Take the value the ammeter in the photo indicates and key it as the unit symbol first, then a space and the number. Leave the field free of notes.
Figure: mA 95
